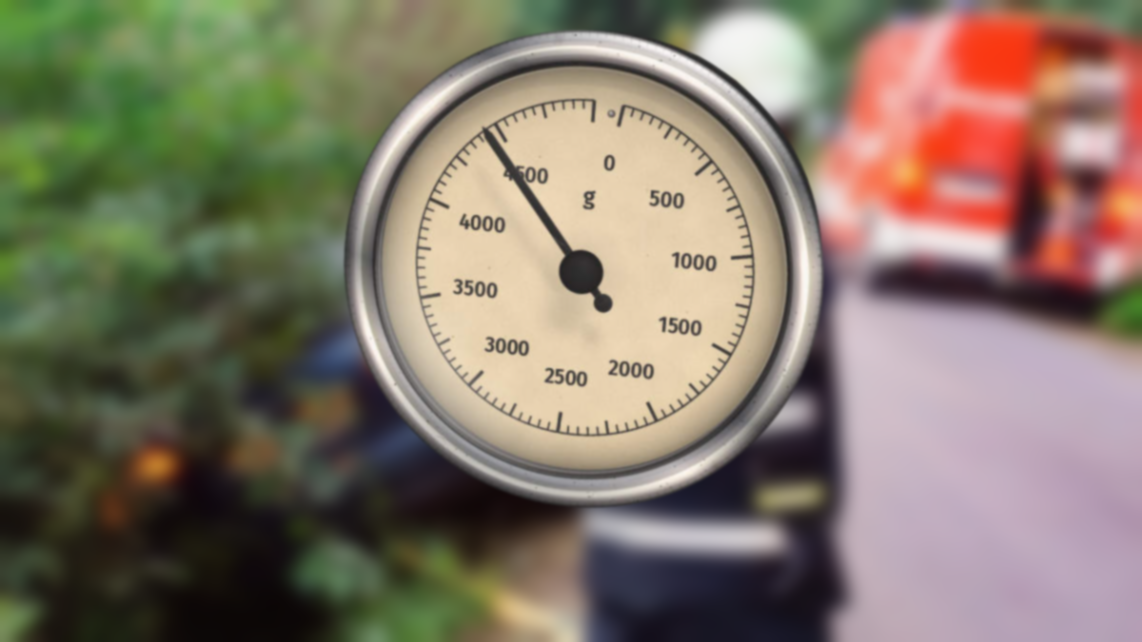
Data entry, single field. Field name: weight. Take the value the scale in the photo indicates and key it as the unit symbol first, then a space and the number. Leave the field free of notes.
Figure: g 4450
